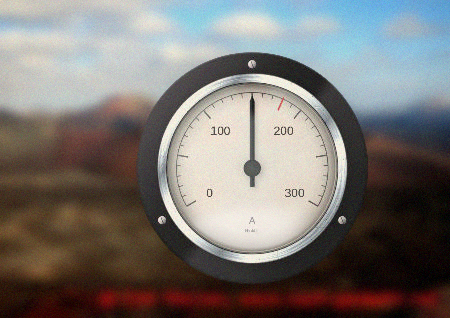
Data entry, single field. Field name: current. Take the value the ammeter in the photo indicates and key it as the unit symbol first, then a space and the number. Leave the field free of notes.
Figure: A 150
